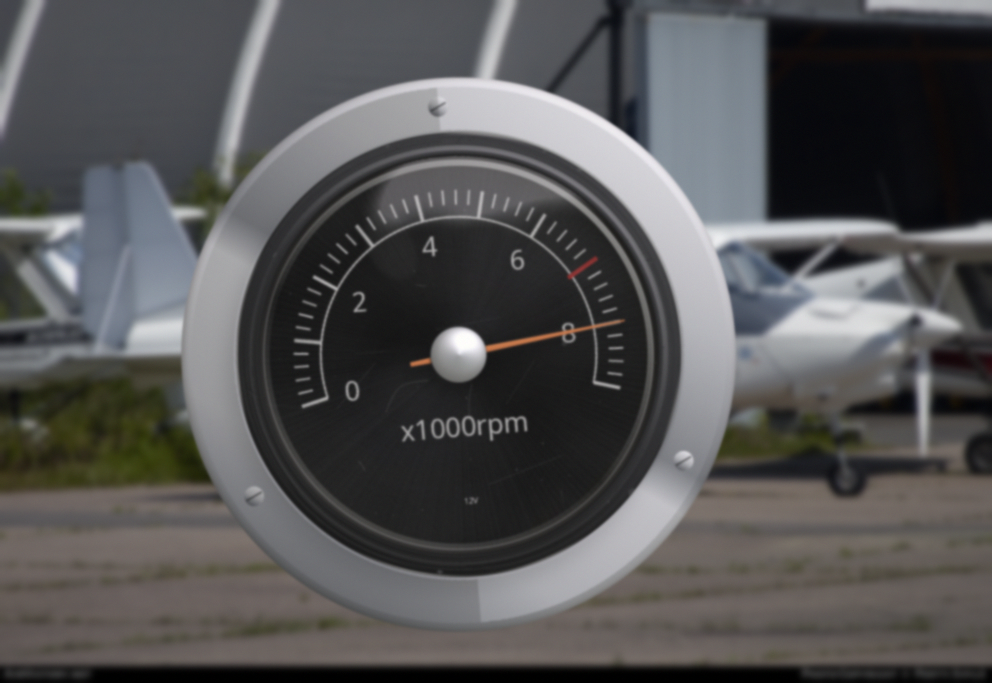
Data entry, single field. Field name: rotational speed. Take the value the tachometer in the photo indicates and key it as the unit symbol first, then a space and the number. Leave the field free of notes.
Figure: rpm 8000
